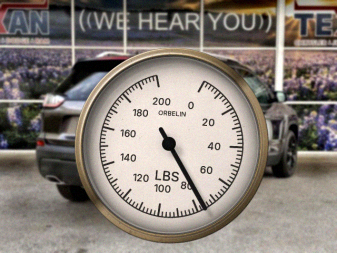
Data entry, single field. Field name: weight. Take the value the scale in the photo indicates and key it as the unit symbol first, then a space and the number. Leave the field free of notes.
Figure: lb 76
